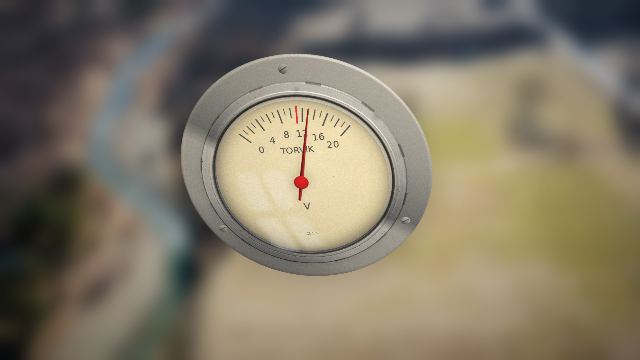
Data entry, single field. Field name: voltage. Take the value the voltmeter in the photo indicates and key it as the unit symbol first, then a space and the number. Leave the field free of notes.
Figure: V 13
